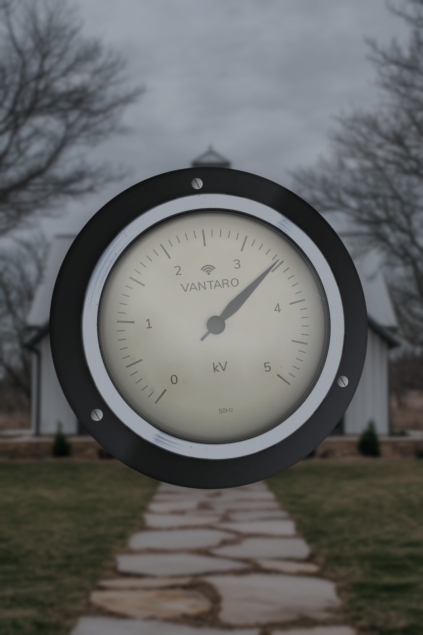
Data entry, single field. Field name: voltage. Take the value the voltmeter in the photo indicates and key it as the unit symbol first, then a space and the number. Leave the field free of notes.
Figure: kV 3.45
